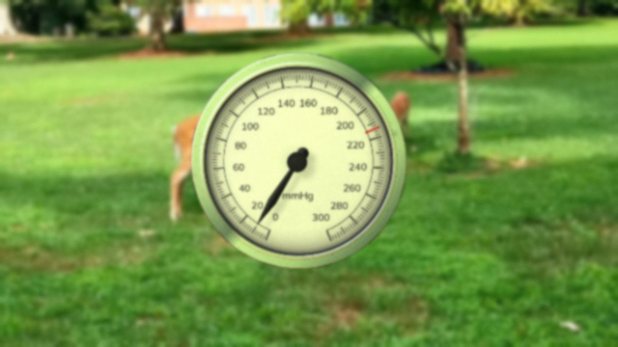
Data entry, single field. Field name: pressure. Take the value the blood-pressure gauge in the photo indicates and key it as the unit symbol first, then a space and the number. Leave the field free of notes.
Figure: mmHg 10
